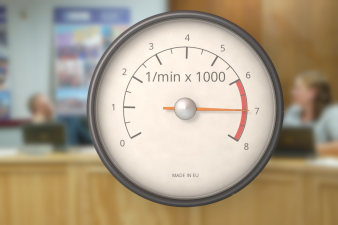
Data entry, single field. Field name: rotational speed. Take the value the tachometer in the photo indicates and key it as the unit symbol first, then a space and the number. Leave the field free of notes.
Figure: rpm 7000
